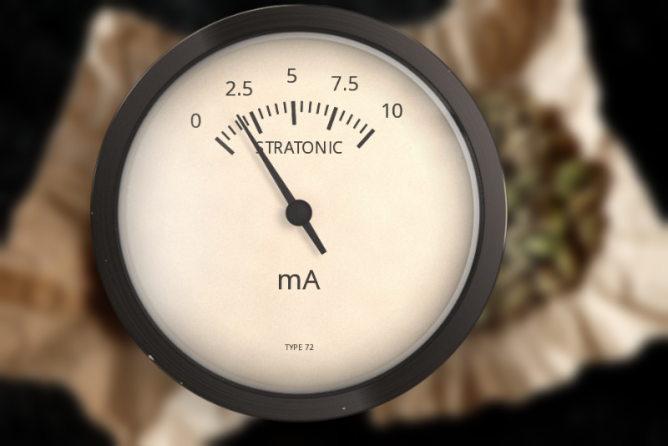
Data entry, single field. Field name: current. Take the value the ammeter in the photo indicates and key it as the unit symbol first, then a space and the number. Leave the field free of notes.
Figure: mA 1.75
